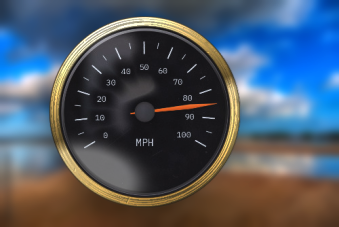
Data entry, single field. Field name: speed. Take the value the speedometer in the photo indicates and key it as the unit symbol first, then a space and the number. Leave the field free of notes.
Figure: mph 85
